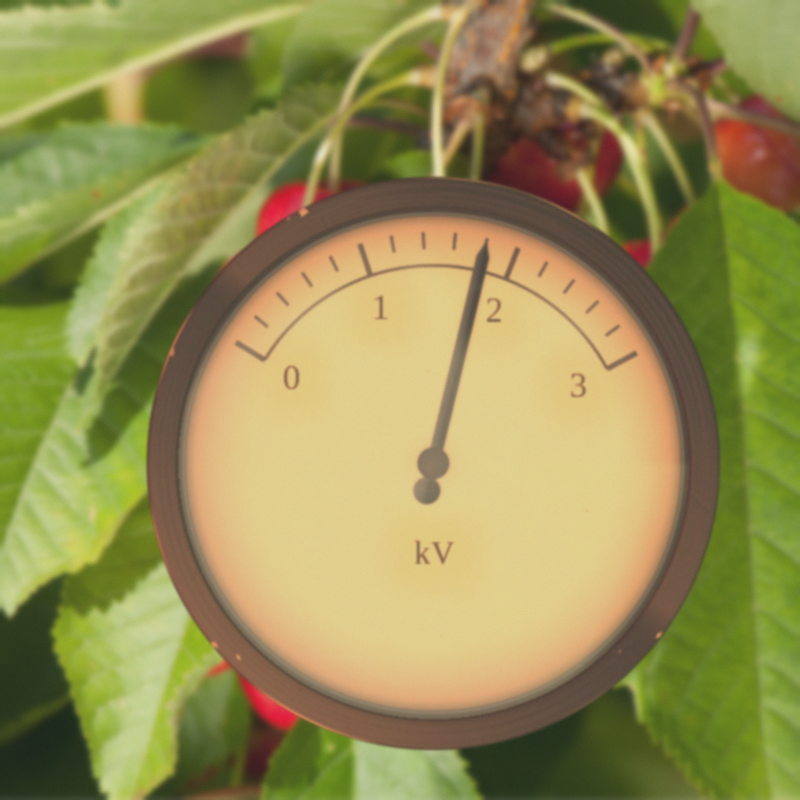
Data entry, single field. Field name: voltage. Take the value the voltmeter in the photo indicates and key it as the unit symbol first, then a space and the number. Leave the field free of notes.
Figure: kV 1.8
